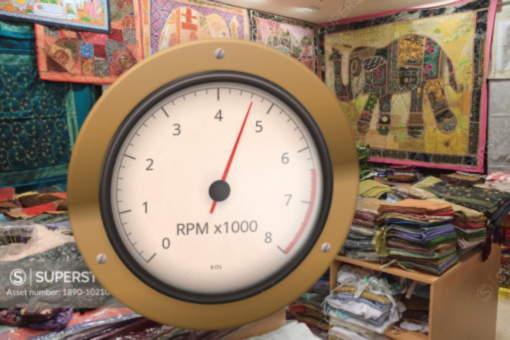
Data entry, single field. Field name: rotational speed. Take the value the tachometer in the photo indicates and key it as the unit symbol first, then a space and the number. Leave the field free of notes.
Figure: rpm 4600
